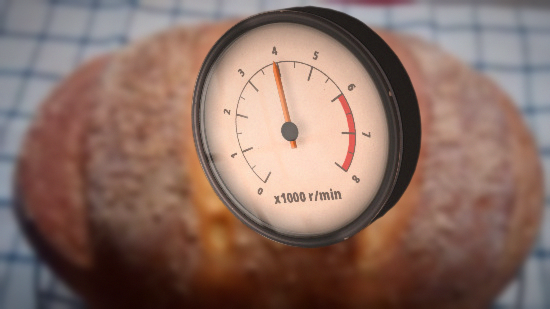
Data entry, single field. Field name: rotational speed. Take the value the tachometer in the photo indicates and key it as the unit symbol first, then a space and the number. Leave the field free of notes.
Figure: rpm 4000
